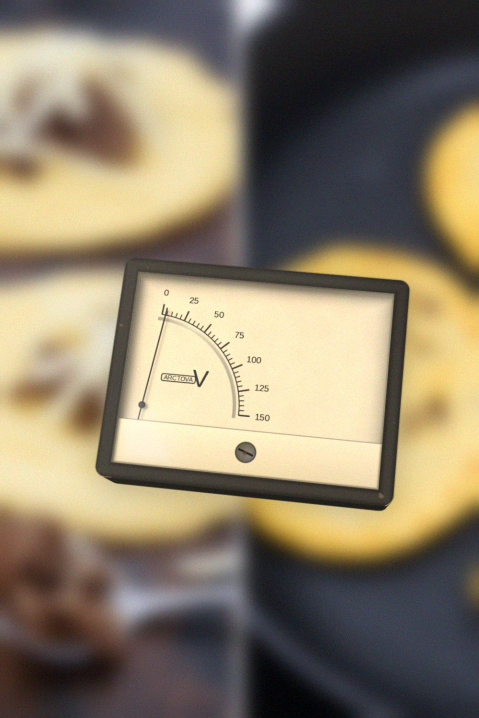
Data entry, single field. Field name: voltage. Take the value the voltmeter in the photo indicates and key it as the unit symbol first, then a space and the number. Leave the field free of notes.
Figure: V 5
